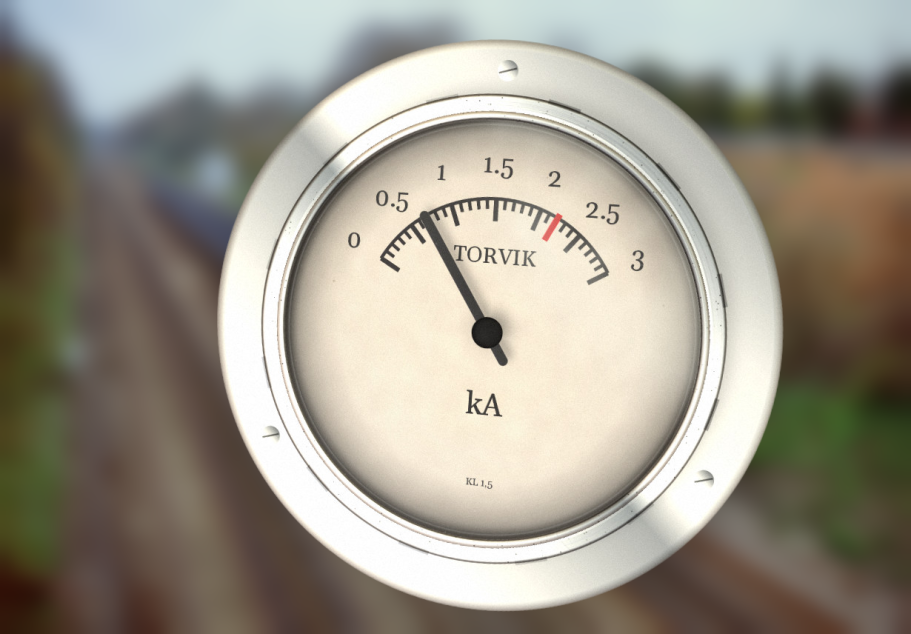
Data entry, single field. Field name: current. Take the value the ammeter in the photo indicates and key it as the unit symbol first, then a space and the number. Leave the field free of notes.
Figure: kA 0.7
